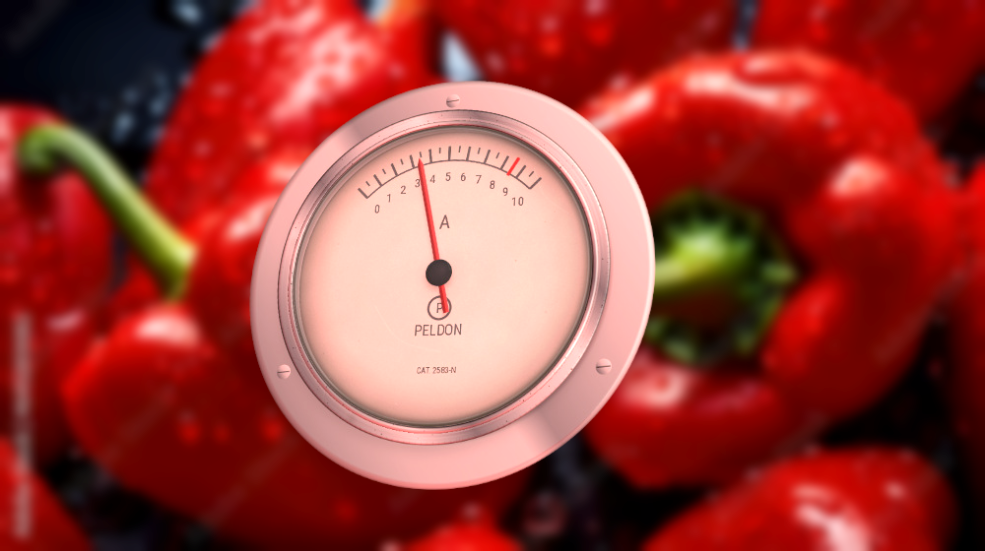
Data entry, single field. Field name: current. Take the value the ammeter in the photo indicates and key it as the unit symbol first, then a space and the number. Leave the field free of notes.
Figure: A 3.5
